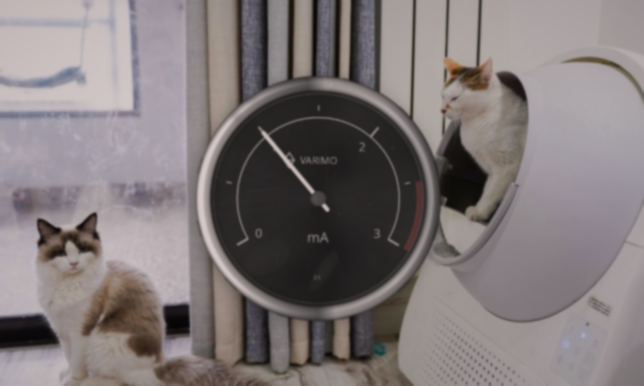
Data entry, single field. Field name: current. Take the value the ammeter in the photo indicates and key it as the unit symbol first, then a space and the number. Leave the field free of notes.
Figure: mA 1
